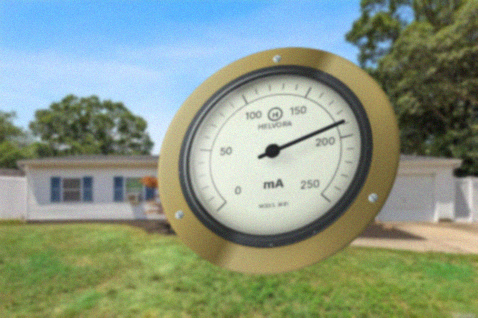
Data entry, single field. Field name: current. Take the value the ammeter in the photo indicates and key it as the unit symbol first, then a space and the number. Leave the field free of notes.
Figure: mA 190
